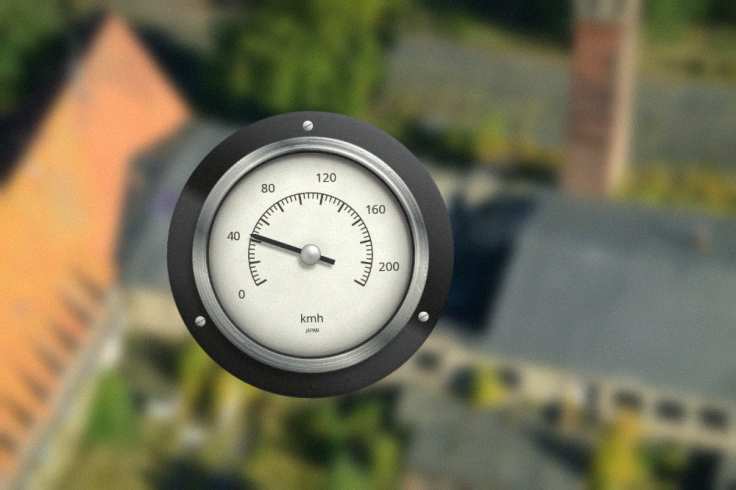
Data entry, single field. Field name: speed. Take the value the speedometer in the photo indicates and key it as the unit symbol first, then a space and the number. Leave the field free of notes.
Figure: km/h 44
